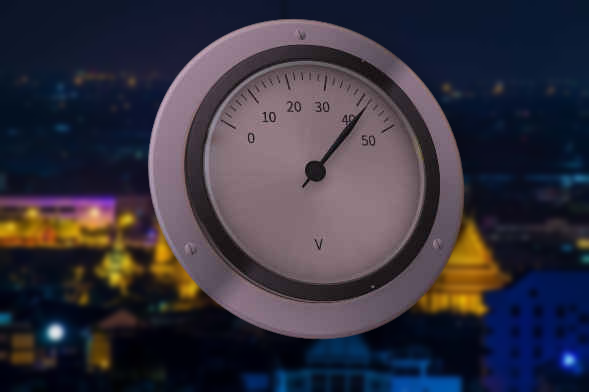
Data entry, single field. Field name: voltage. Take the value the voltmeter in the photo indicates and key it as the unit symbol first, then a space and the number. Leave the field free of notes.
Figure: V 42
